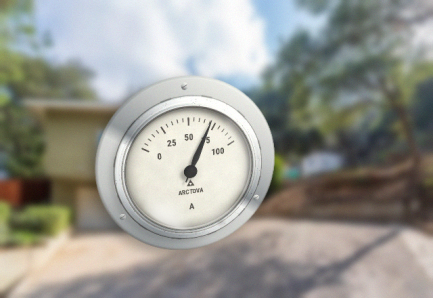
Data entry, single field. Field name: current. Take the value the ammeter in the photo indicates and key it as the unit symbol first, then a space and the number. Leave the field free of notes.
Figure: A 70
